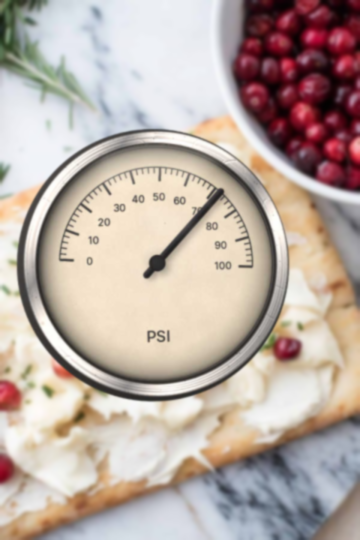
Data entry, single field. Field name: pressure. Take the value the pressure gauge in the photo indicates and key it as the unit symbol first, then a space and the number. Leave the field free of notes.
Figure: psi 72
